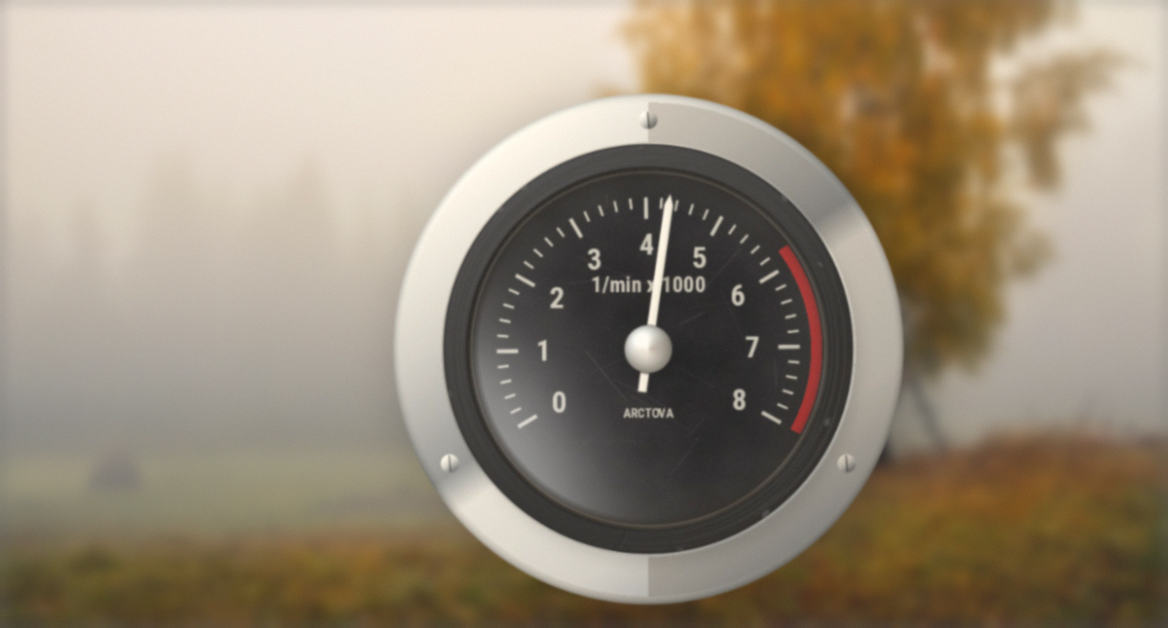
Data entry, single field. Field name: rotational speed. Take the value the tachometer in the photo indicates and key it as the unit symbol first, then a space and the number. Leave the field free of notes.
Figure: rpm 4300
